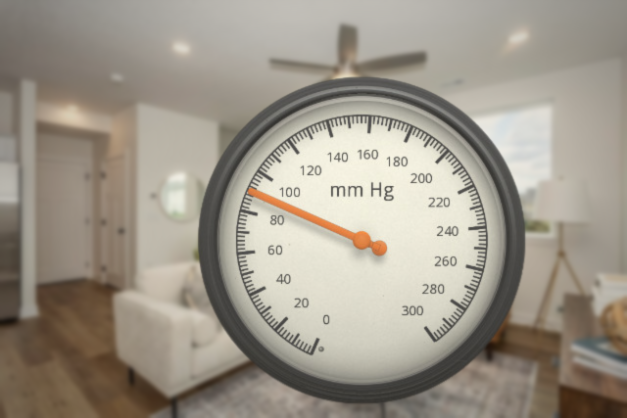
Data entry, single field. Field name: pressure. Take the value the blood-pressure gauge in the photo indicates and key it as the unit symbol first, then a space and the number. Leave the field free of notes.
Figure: mmHg 90
